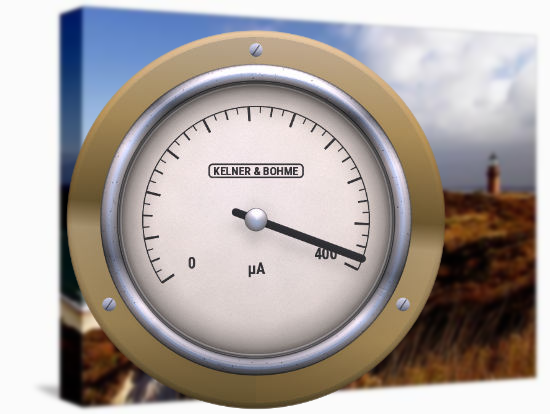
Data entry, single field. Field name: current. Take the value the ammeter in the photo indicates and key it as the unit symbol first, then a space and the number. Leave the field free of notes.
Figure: µA 390
